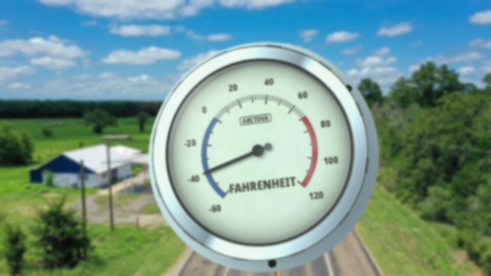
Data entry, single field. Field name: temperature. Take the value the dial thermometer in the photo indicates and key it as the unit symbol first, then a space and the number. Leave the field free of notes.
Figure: °F -40
